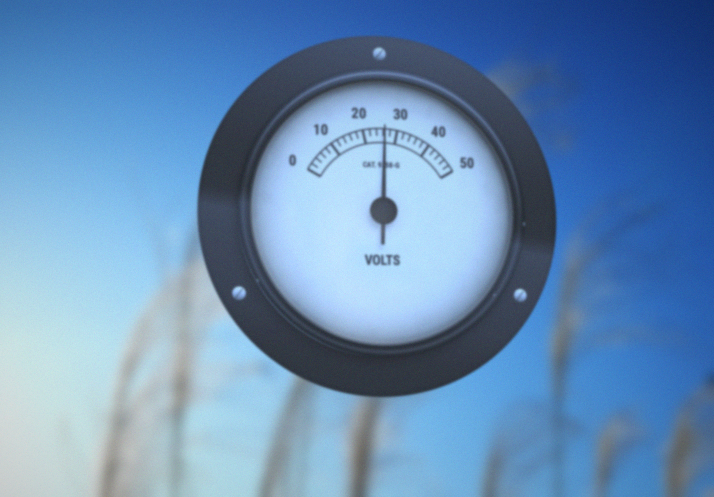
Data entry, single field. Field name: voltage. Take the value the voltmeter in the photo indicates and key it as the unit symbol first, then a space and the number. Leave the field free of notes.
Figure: V 26
